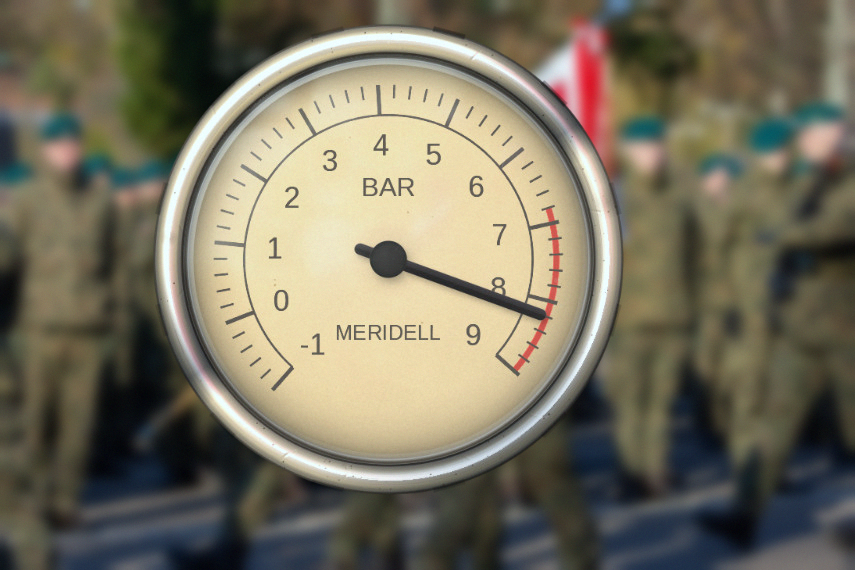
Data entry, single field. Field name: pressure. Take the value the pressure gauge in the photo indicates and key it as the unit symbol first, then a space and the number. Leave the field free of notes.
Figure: bar 8.2
